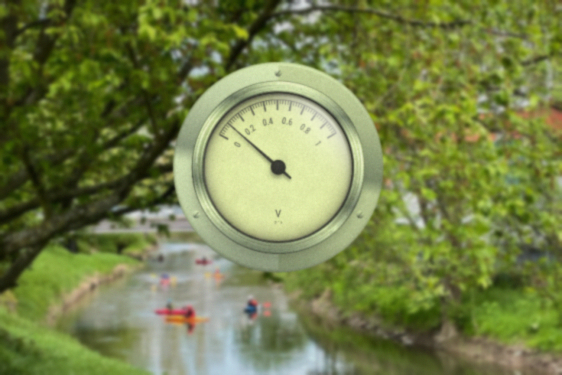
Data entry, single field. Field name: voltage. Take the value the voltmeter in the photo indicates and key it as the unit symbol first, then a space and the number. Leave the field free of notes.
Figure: V 0.1
